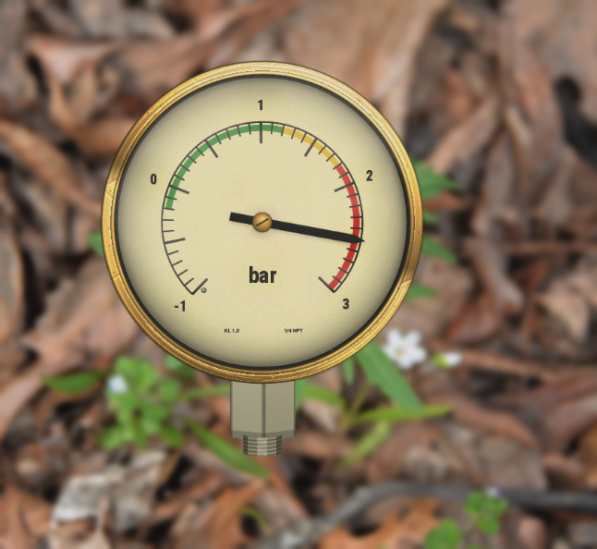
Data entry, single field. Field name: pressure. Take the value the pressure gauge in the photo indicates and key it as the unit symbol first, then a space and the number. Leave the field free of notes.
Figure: bar 2.5
